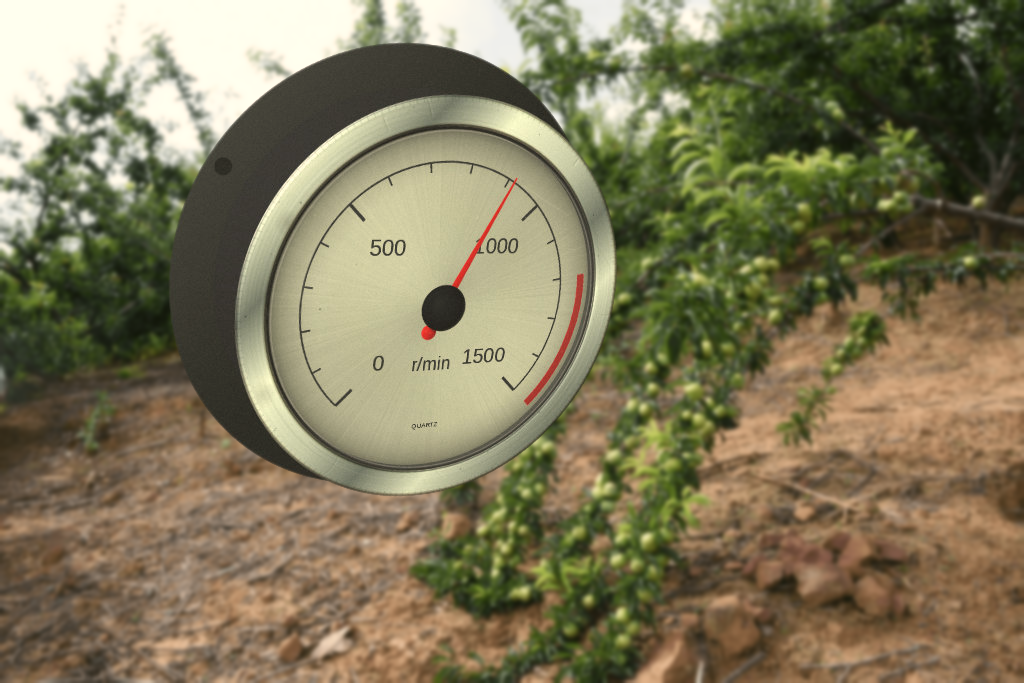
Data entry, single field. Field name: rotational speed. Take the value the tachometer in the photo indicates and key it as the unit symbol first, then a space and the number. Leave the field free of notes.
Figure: rpm 900
